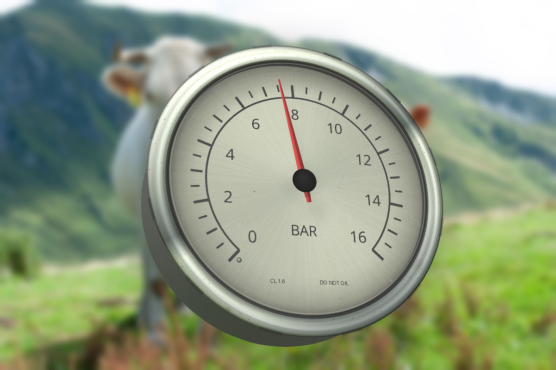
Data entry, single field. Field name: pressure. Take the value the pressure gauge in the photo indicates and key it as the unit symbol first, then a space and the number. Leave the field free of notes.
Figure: bar 7.5
